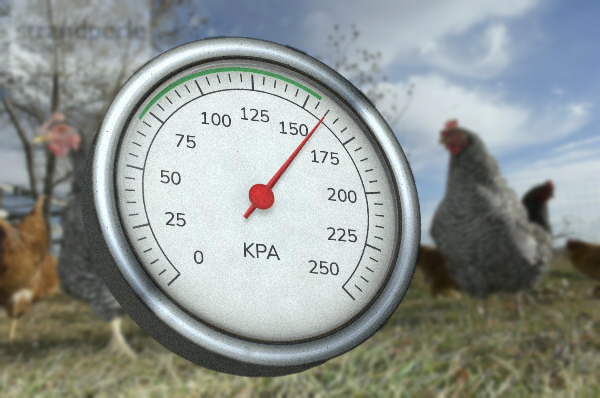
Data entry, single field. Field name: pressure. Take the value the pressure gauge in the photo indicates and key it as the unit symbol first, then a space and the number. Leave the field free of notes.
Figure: kPa 160
